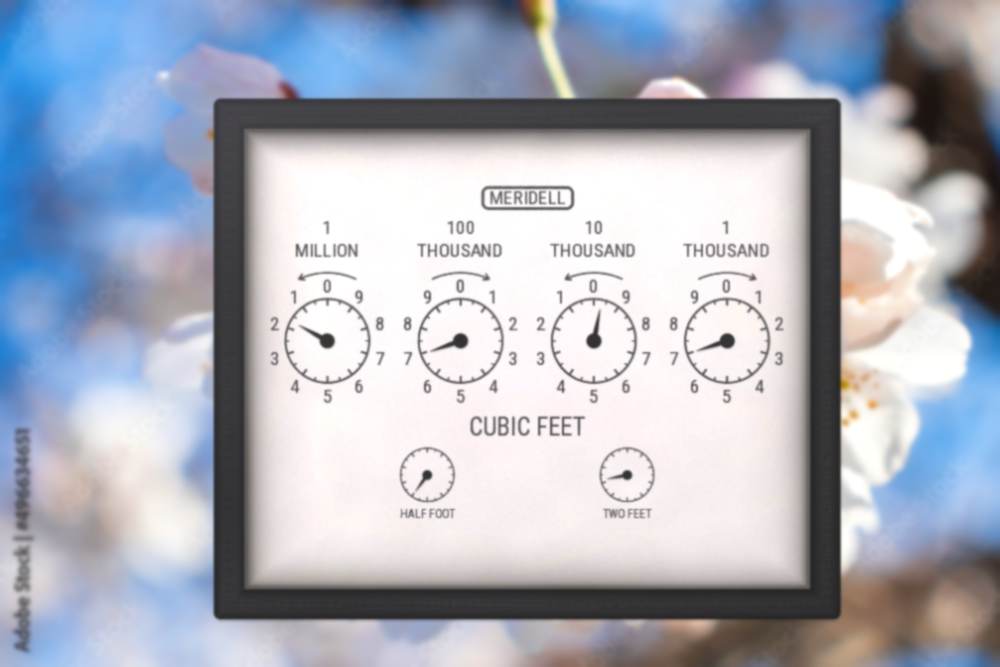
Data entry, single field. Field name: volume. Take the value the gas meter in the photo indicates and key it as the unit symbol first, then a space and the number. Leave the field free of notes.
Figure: ft³ 169700
